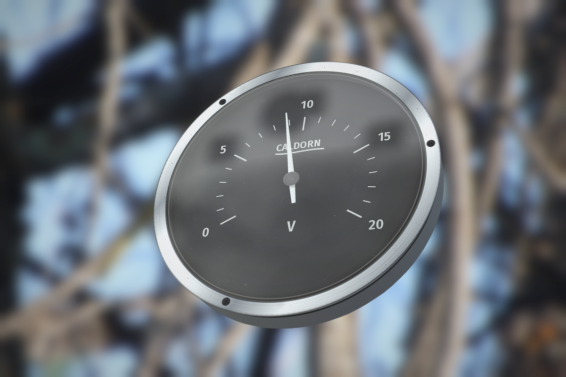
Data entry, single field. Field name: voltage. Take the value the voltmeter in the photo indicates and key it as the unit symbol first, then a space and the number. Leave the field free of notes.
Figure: V 9
